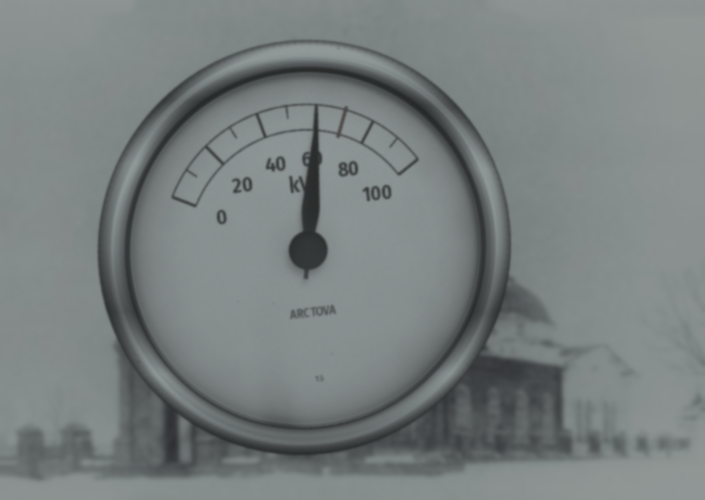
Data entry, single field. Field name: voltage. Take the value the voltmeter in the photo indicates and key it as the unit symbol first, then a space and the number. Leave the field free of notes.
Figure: kV 60
